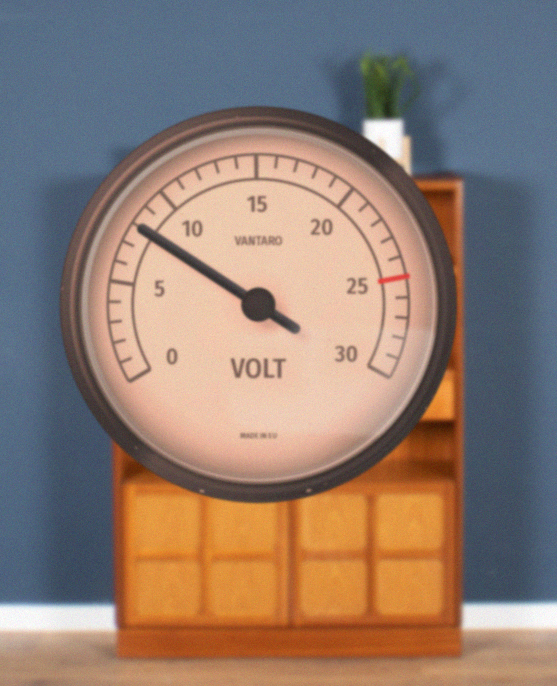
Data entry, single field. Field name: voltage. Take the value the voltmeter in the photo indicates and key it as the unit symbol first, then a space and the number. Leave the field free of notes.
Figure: V 8
